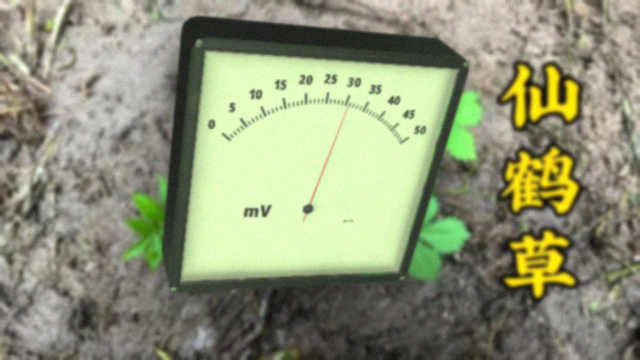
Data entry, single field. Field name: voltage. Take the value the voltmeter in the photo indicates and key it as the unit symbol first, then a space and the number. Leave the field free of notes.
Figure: mV 30
